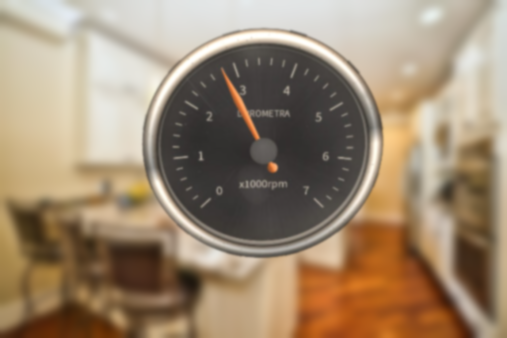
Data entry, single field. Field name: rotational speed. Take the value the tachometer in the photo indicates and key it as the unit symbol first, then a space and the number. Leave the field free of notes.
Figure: rpm 2800
